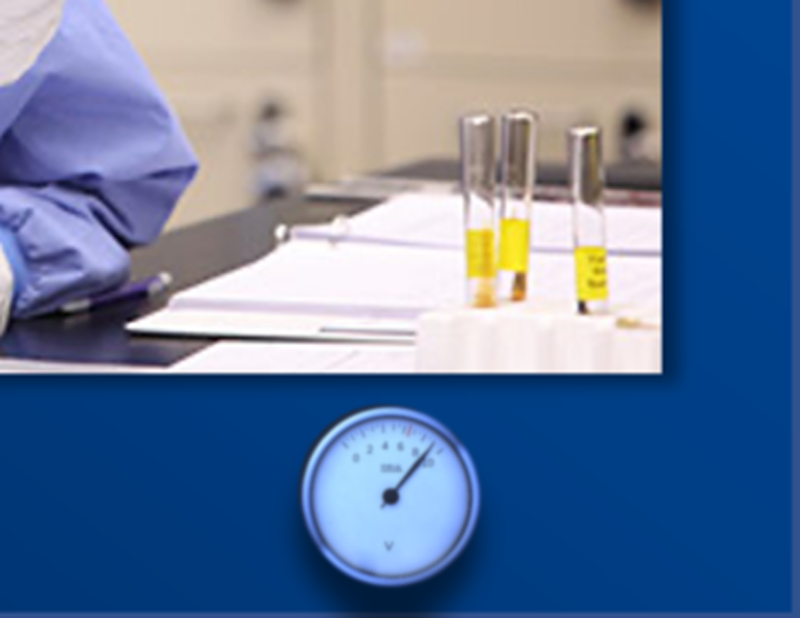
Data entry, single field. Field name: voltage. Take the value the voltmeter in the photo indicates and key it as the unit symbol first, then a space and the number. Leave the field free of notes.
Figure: V 9
